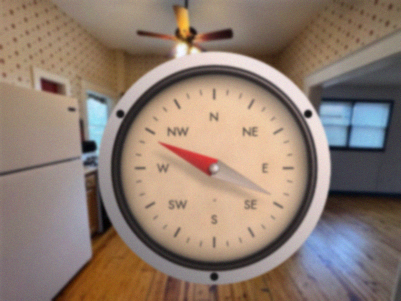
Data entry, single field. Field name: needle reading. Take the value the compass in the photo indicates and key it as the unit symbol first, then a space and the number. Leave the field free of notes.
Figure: ° 295
